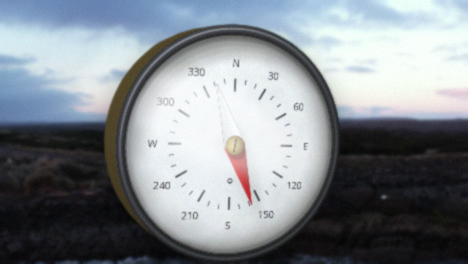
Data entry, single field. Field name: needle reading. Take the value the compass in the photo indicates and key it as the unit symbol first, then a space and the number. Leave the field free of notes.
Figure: ° 160
